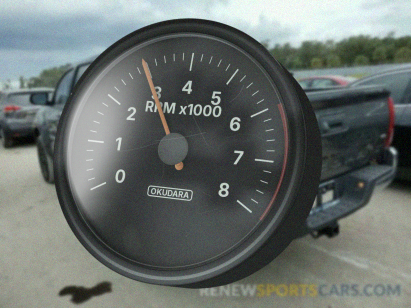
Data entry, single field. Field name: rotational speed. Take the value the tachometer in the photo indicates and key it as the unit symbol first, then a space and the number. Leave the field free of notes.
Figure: rpm 3000
